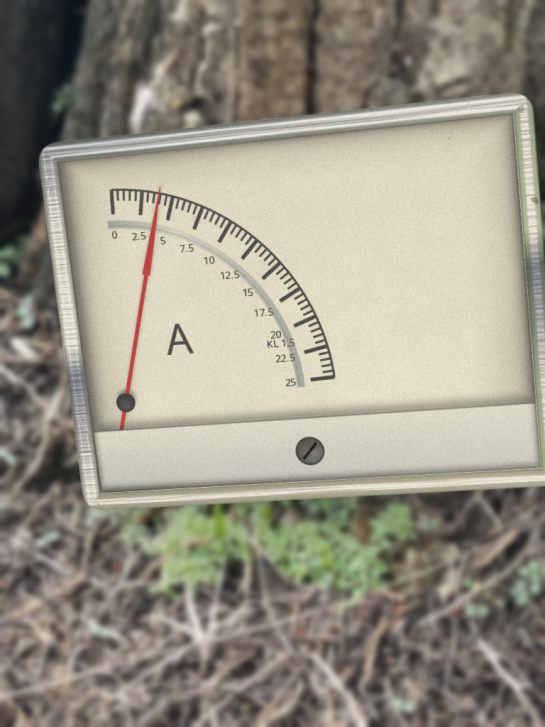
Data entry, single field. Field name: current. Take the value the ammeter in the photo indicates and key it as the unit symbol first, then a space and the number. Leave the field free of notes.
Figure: A 4
